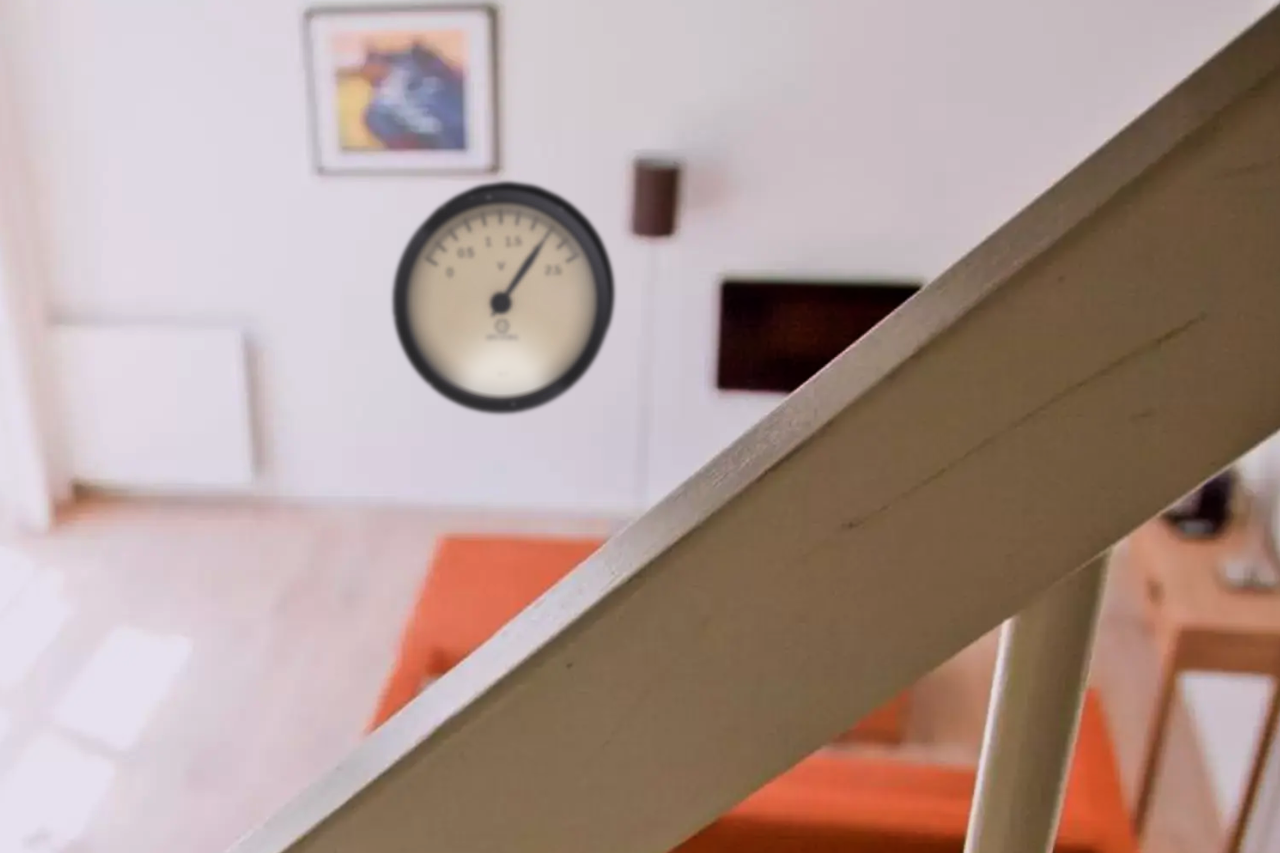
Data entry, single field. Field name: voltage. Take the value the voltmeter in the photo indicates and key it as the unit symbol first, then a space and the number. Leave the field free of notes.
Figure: V 2
